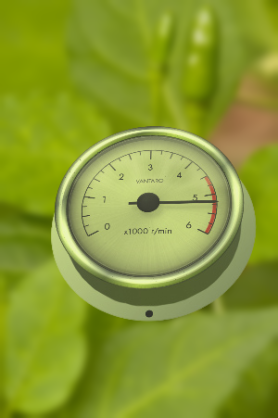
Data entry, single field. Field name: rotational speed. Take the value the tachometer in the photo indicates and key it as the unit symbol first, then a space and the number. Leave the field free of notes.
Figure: rpm 5250
